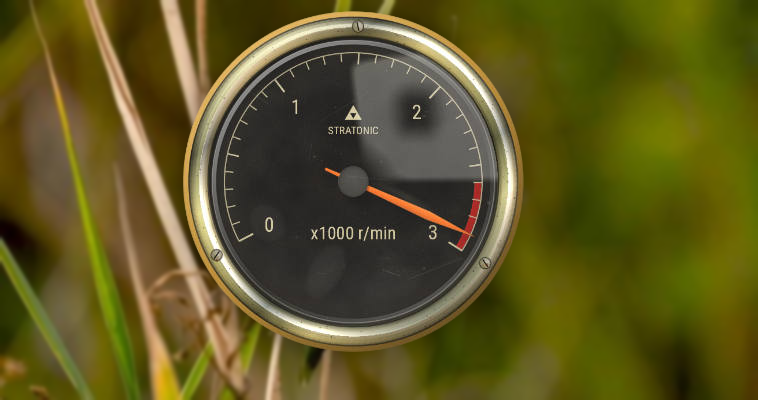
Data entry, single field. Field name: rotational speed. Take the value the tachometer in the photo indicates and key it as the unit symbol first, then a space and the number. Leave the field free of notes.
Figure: rpm 2900
